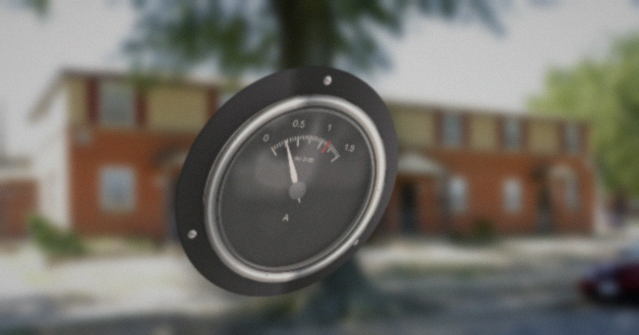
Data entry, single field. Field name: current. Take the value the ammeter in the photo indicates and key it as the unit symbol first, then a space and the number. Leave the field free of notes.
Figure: A 0.25
